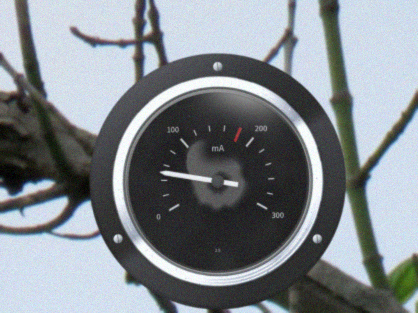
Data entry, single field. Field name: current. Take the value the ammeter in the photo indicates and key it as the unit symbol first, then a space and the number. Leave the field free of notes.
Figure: mA 50
